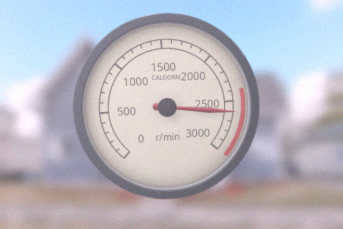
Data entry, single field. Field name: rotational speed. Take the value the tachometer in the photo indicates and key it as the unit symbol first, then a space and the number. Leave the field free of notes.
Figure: rpm 2600
